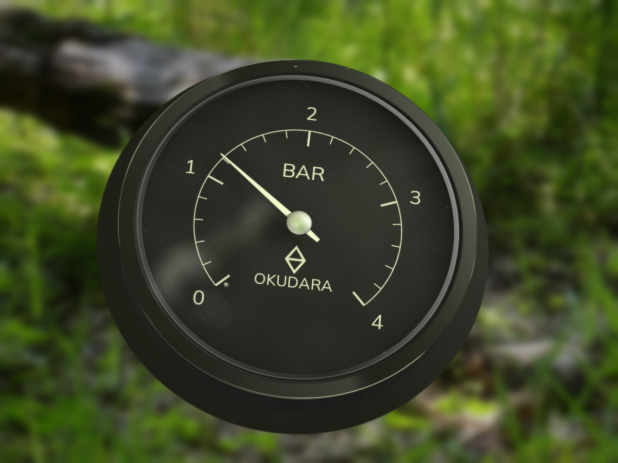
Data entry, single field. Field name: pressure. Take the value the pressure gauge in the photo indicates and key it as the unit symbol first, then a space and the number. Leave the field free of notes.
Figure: bar 1.2
